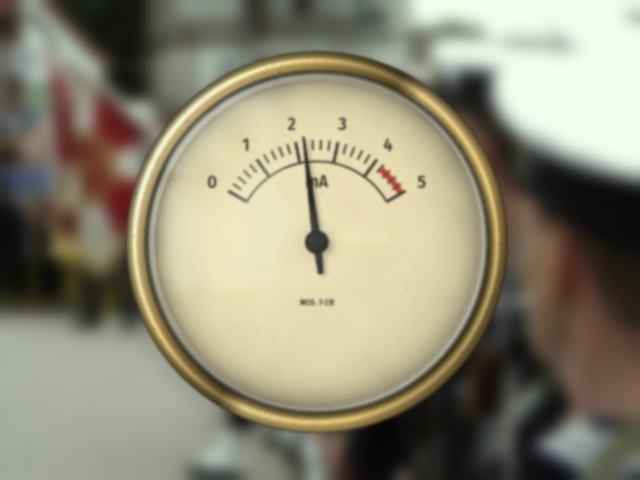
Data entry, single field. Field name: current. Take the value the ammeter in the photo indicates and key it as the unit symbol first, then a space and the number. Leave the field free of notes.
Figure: mA 2.2
